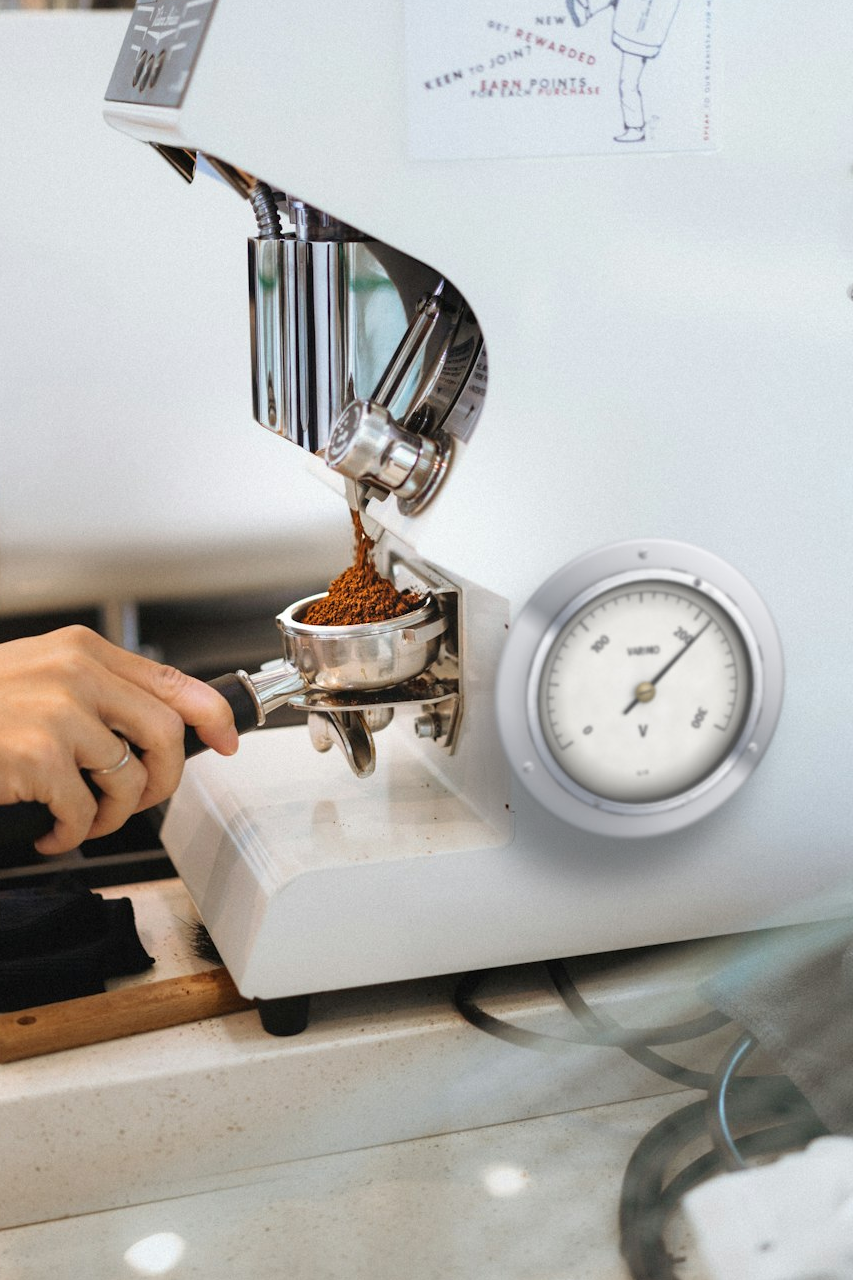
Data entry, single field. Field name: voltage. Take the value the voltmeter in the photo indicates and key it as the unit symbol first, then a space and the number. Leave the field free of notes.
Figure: V 210
